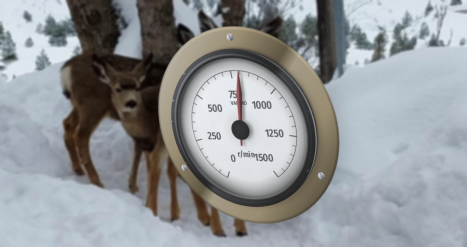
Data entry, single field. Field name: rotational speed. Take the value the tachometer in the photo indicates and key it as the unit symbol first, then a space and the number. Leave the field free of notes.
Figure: rpm 800
